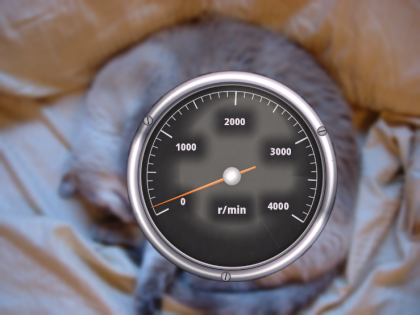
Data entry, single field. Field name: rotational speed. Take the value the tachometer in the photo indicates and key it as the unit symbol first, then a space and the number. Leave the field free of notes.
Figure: rpm 100
